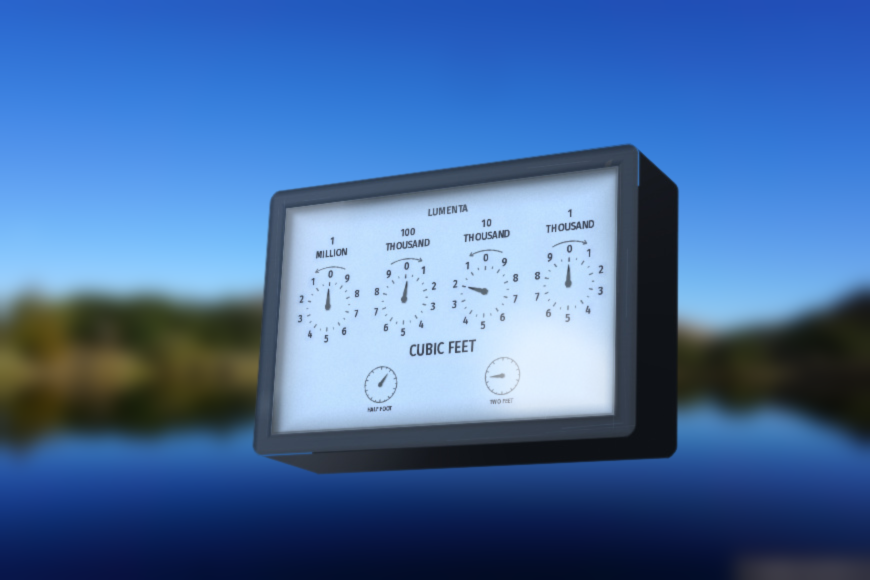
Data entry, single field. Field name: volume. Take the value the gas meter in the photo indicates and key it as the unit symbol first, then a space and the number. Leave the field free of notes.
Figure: ft³ 2000
